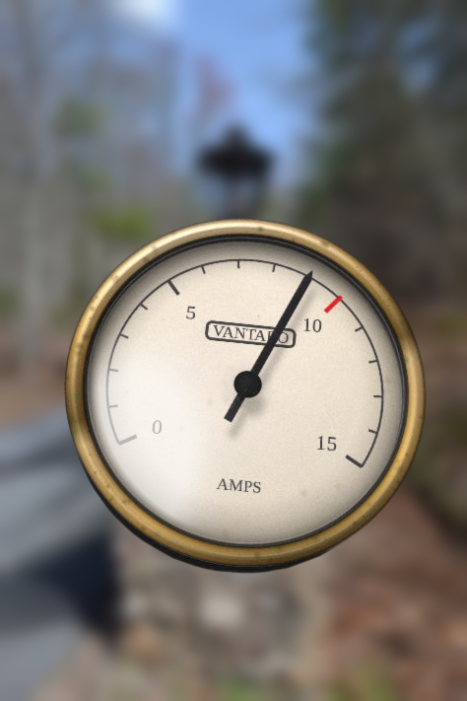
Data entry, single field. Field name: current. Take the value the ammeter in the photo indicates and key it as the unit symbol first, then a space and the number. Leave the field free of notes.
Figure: A 9
